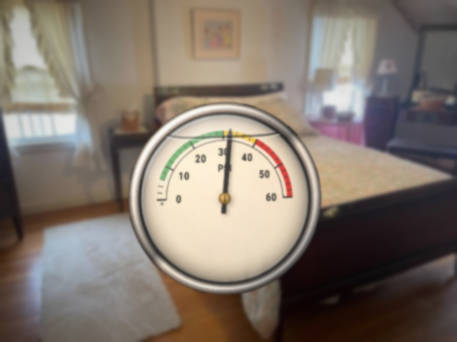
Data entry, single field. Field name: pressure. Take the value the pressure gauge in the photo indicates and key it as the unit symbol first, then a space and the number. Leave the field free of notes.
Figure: psi 32
